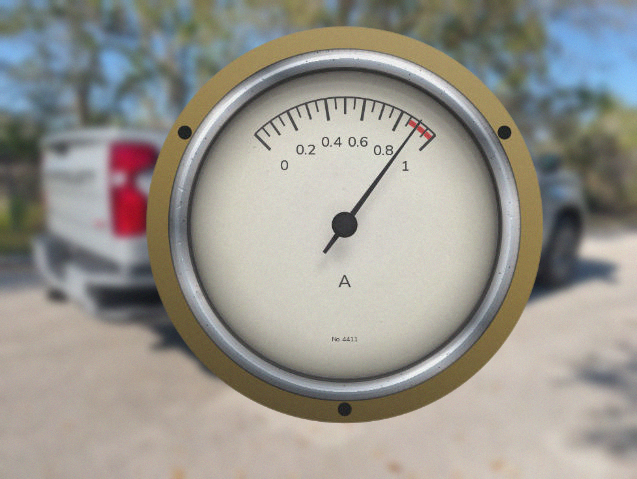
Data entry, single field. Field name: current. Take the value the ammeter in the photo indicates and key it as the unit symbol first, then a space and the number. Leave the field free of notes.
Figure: A 0.9
